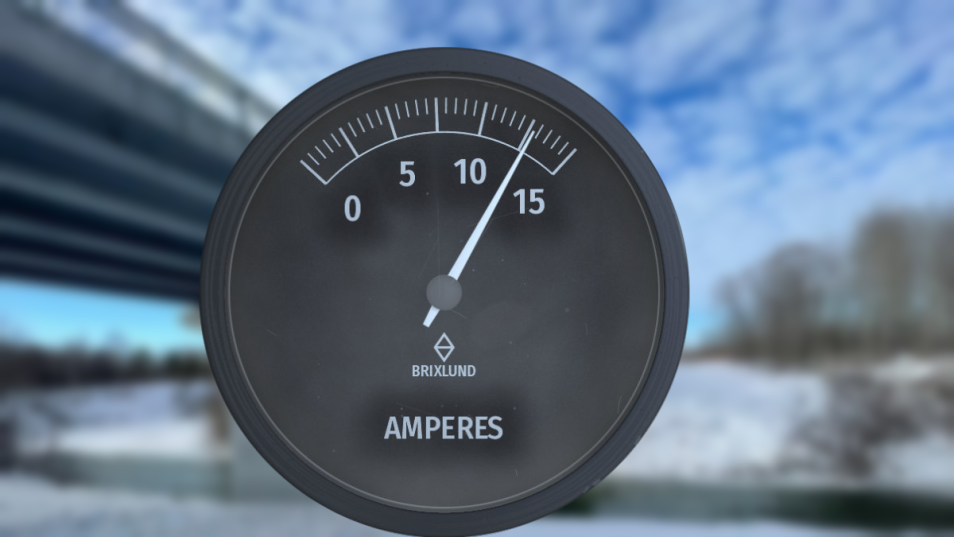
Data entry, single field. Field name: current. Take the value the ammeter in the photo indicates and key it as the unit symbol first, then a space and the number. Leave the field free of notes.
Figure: A 12.75
